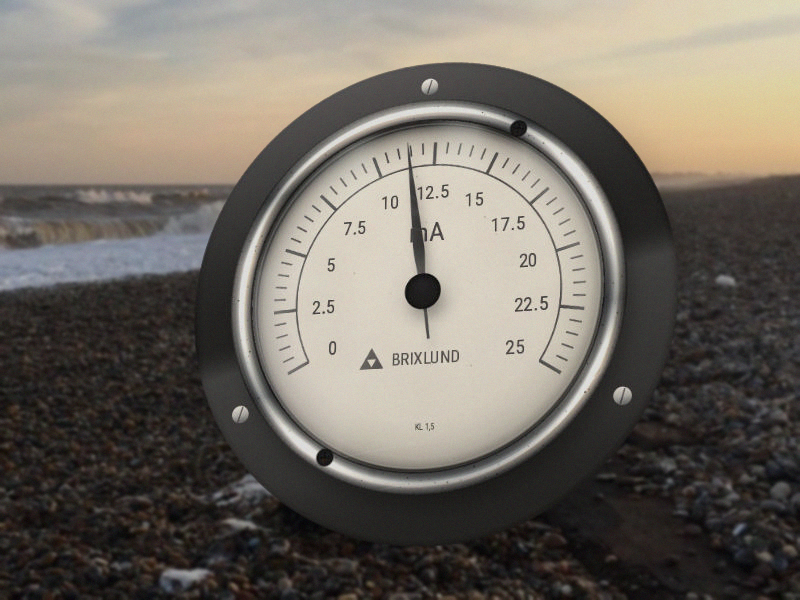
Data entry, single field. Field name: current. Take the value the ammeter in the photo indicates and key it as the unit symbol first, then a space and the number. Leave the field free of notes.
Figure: mA 11.5
